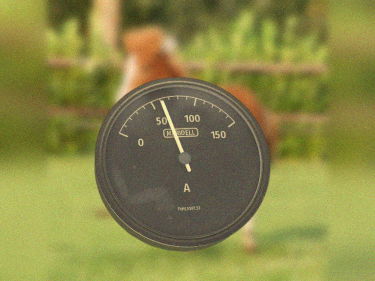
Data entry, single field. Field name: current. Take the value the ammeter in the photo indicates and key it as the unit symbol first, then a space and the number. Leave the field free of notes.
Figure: A 60
